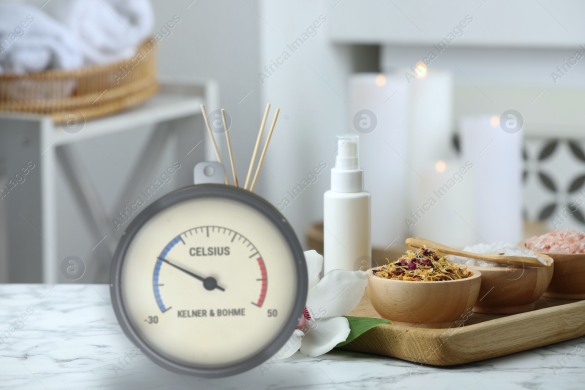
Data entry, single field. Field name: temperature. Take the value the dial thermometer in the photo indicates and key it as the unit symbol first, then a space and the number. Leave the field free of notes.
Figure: °C -10
